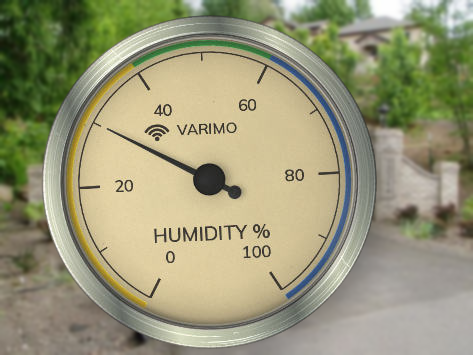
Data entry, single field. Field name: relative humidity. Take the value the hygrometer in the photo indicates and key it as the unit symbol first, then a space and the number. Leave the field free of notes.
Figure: % 30
